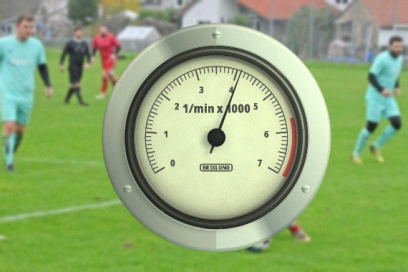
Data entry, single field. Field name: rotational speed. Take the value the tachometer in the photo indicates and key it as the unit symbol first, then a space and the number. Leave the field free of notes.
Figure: rpm 4100
